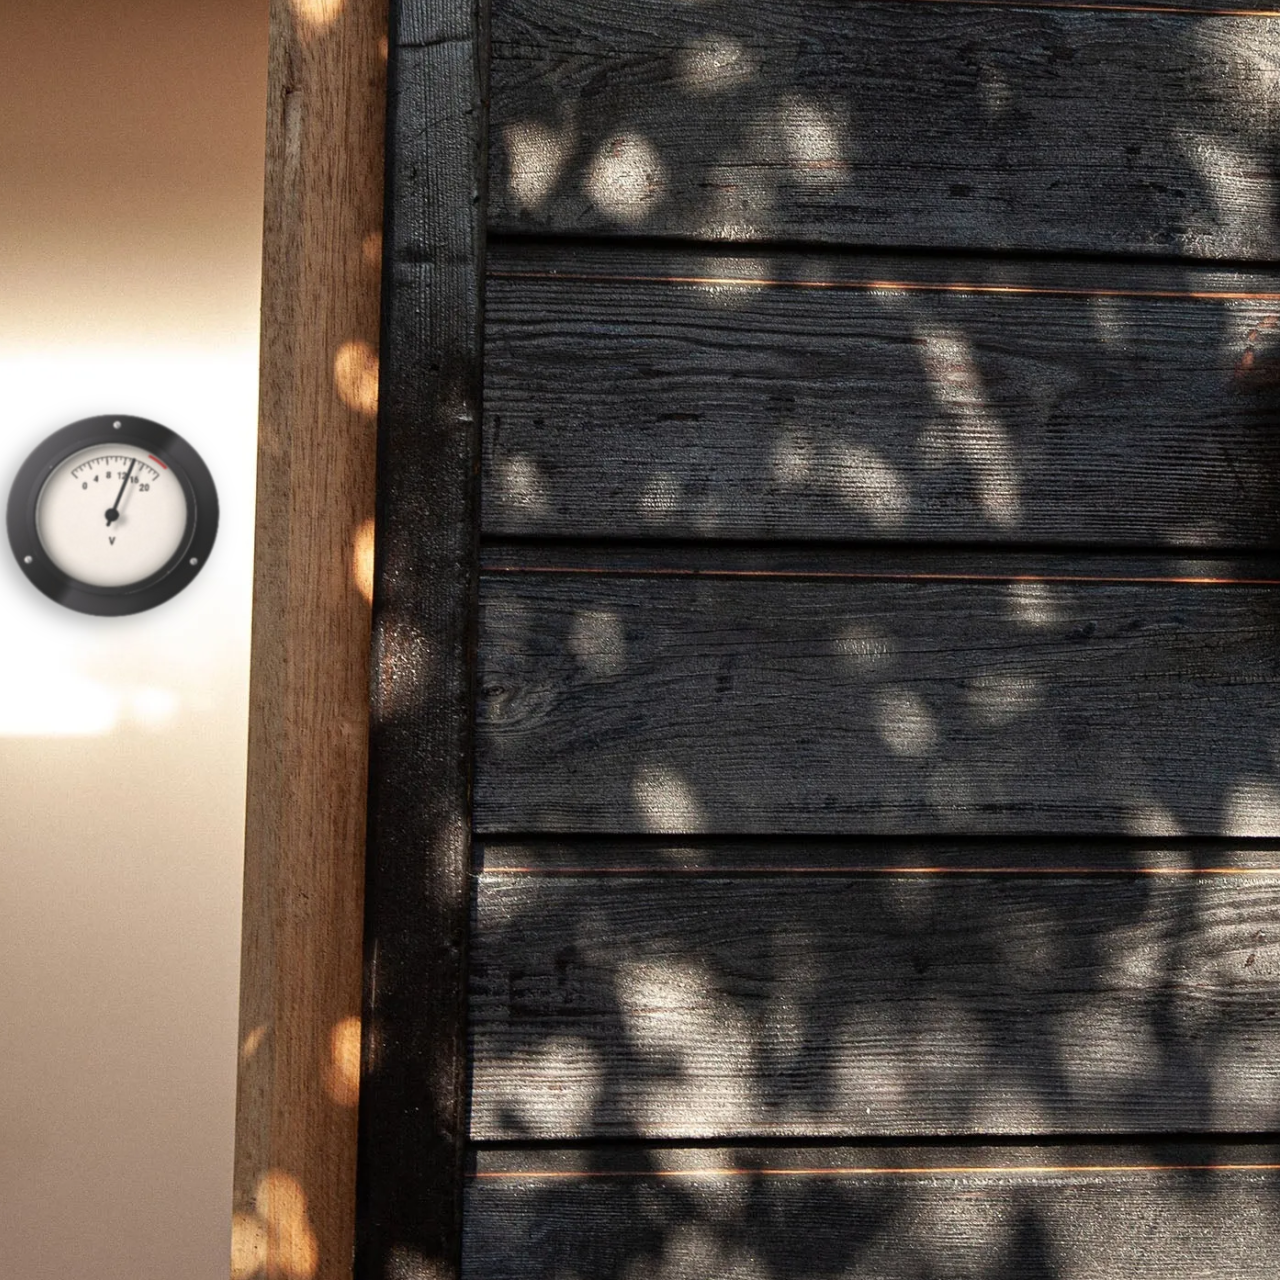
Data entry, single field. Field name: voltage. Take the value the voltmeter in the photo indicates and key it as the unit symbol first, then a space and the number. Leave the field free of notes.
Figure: V 14
